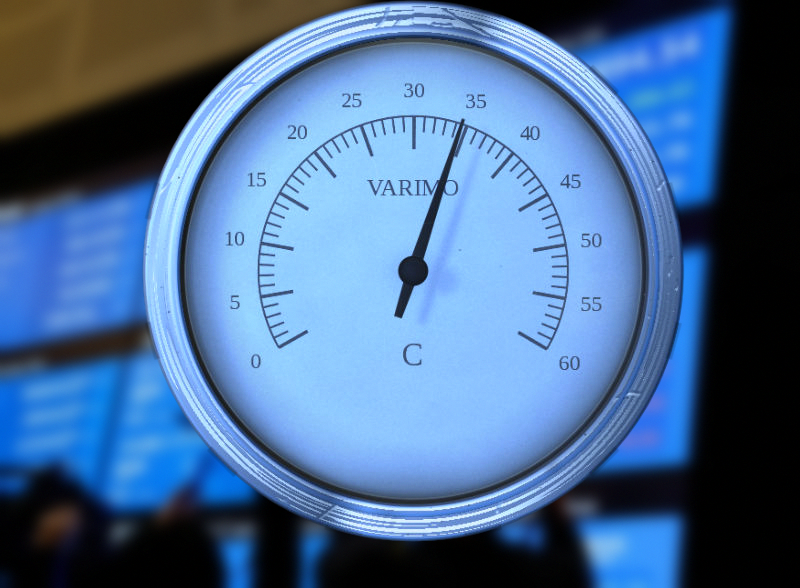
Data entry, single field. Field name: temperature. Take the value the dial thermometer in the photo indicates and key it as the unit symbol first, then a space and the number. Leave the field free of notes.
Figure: °C 34.5
